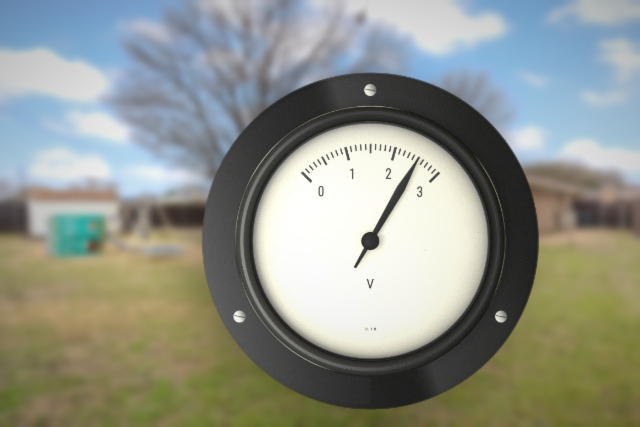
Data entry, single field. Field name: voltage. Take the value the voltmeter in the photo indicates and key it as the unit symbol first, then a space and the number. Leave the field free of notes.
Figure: V 2.5
